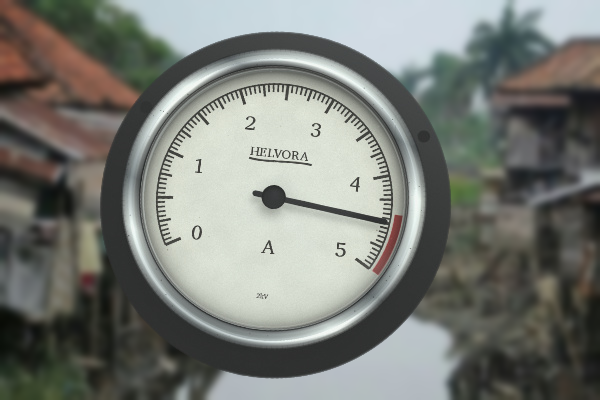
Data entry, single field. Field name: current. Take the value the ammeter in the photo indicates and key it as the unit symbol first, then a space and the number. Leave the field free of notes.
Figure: A 4.5
